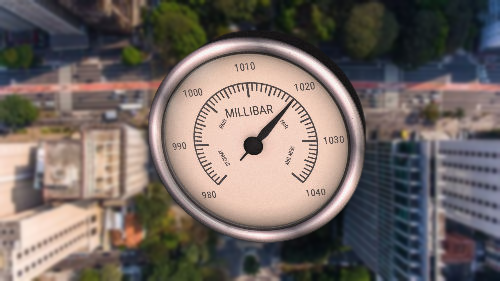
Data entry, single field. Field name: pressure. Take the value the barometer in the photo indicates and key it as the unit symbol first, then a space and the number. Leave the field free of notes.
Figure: mbar 1020
